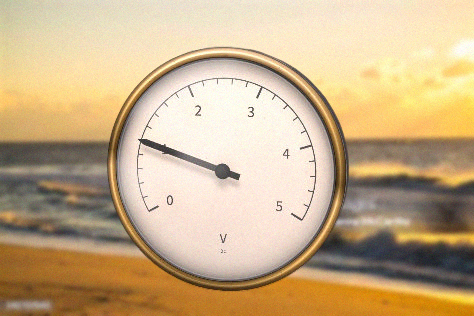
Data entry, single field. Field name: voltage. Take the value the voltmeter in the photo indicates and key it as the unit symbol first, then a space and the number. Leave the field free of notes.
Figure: V 1
